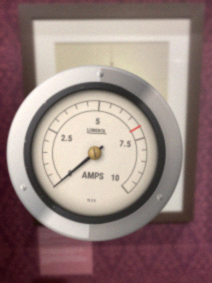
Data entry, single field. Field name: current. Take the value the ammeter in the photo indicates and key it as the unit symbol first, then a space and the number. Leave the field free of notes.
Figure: A 0
